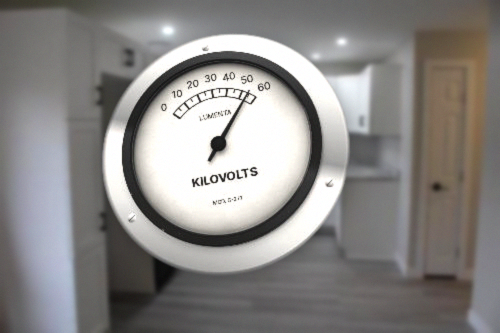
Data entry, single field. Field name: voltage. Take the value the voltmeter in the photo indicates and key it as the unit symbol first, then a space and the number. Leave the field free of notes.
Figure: kV 55
